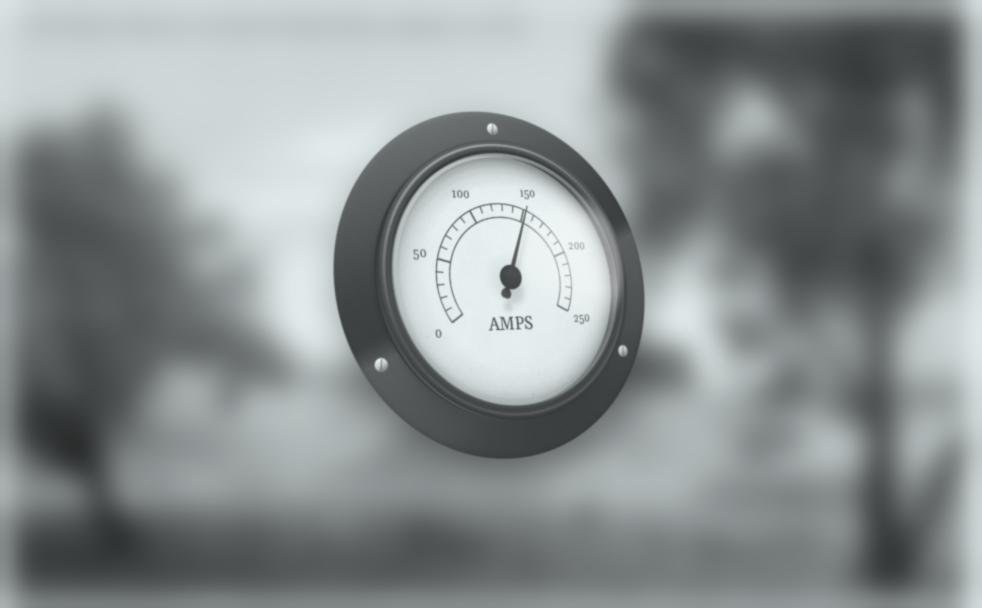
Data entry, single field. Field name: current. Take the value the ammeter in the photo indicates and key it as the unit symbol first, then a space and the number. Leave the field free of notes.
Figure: A 150
